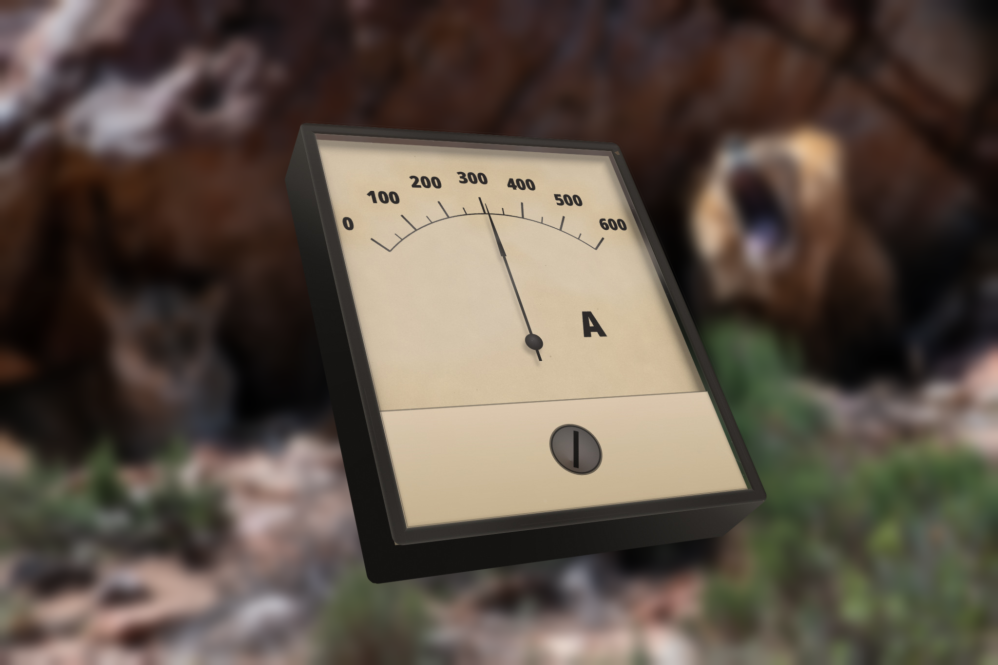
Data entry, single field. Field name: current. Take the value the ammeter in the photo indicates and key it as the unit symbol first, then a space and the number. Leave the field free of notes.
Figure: A 300
